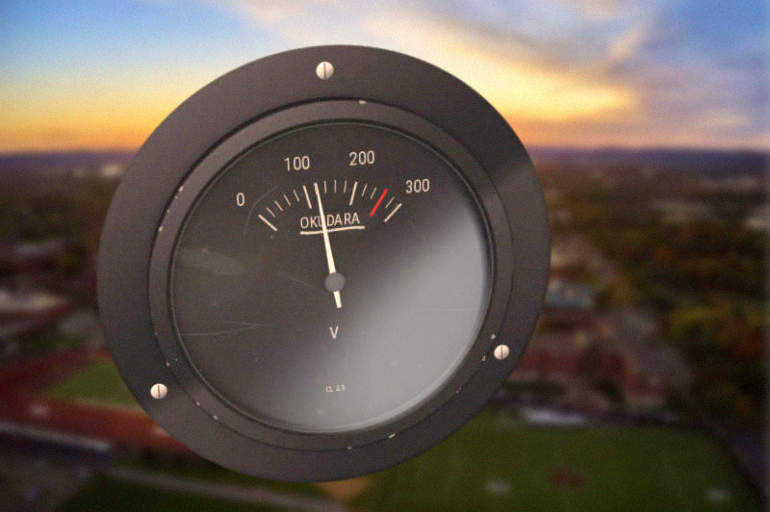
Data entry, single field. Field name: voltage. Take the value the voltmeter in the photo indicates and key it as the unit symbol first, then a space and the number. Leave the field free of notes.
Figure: V 120
